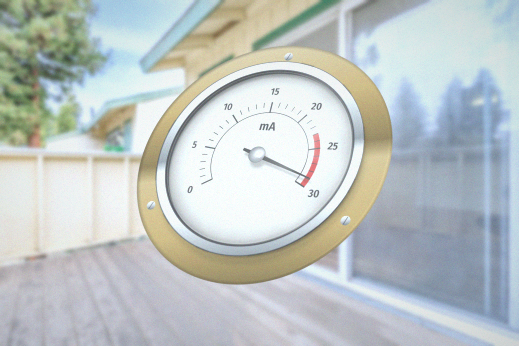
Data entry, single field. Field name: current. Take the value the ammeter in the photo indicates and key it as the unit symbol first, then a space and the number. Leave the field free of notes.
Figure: mA 29
